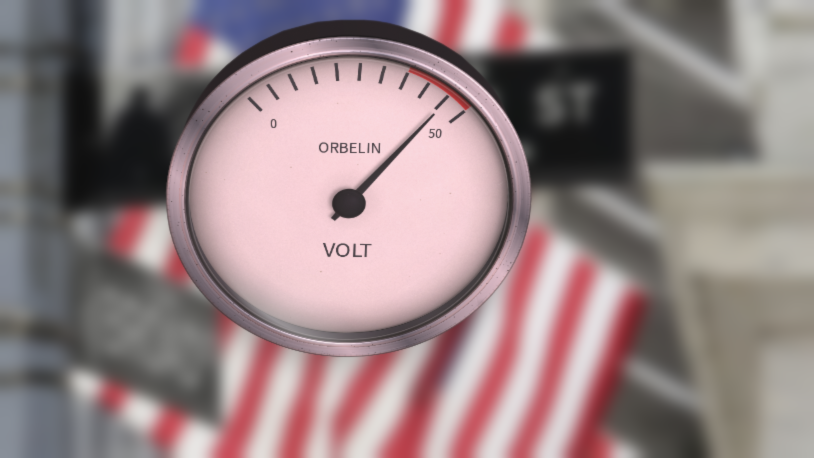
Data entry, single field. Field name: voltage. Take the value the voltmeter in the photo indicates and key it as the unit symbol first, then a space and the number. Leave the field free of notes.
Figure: V 45
